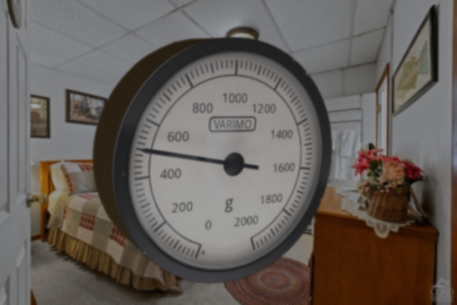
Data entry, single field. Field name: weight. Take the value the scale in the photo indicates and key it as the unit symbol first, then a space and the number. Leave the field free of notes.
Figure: g 500
